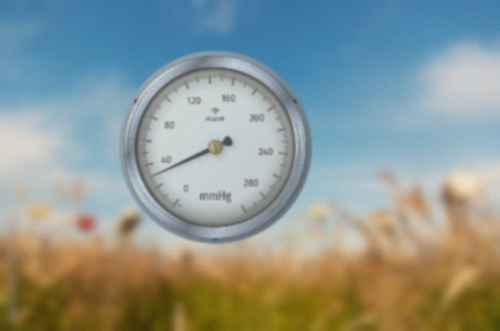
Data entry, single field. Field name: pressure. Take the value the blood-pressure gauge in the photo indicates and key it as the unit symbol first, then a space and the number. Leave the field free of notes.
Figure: mmHg 30
